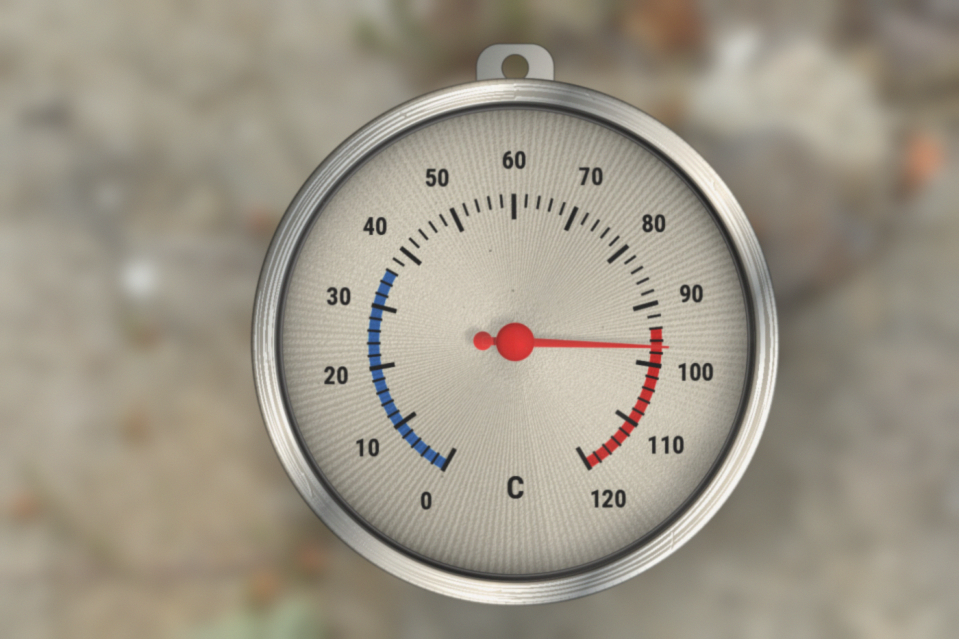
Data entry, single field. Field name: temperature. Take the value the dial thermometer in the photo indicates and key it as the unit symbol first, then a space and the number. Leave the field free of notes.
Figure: °C 97
